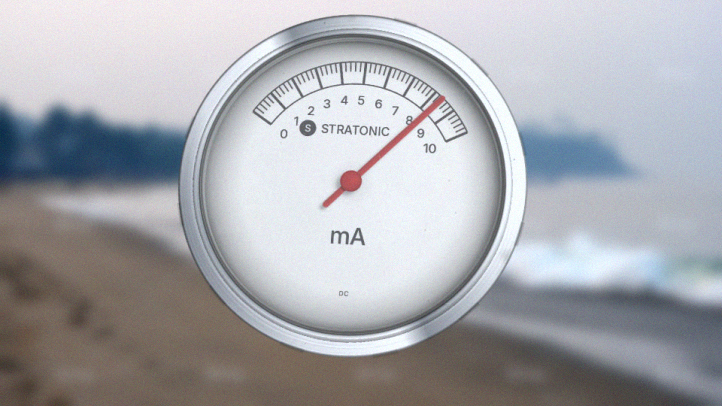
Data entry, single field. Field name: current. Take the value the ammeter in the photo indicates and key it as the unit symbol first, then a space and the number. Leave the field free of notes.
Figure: mA 8.4
